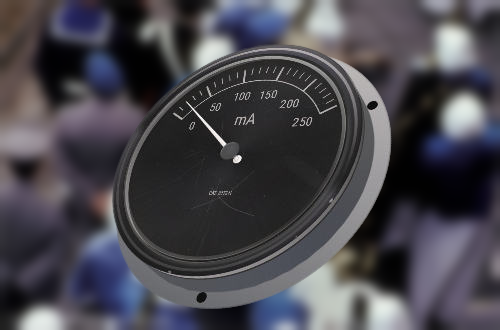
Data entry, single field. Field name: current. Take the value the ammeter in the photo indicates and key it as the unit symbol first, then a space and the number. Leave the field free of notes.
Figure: mA 20
